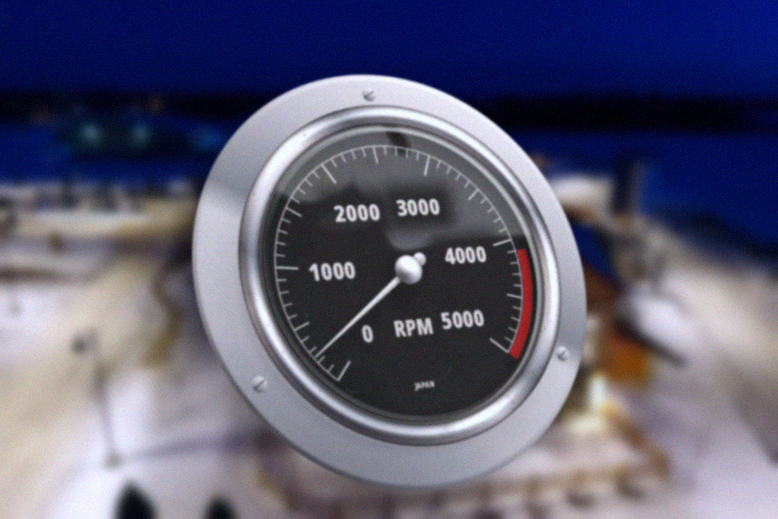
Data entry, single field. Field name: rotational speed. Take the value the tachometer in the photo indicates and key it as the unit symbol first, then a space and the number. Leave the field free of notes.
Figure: rpm 250
